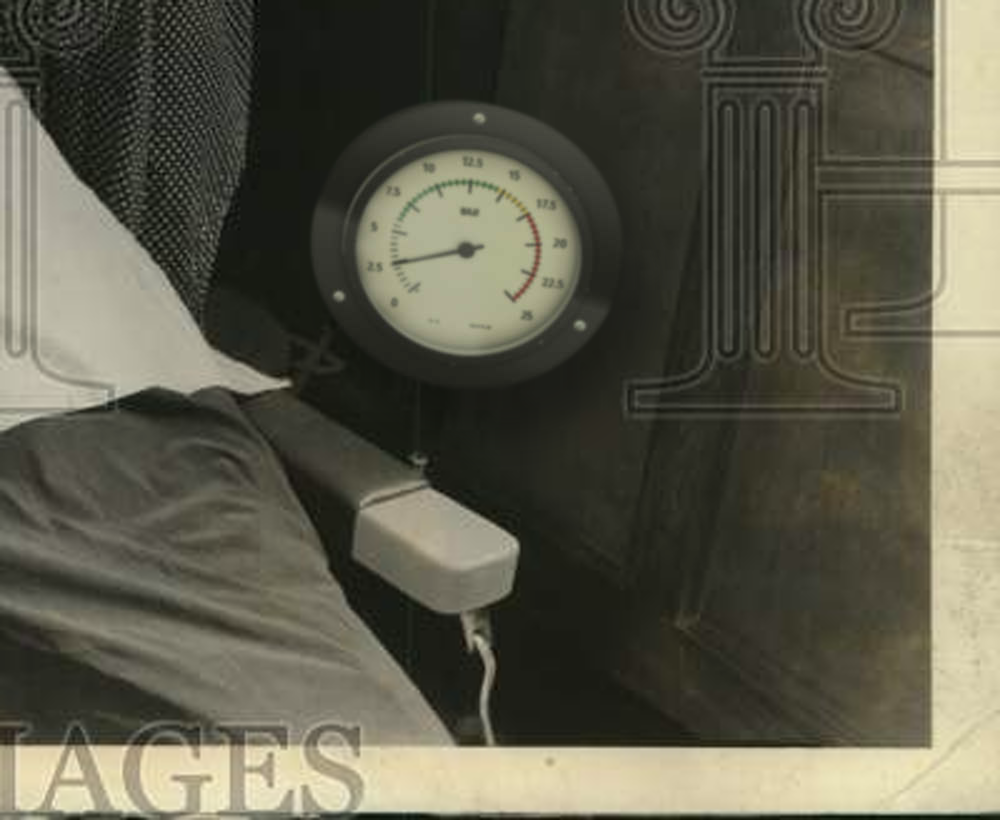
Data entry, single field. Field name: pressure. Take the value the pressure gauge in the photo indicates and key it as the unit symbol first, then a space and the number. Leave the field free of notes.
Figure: bar 2.5
